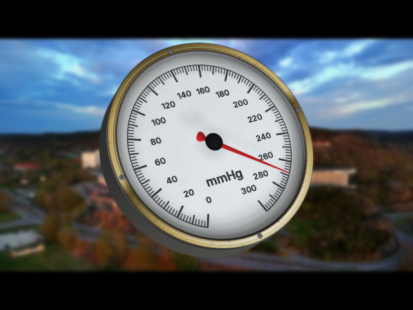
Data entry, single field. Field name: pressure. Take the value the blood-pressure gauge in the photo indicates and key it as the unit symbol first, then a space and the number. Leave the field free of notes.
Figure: mmHg 270
